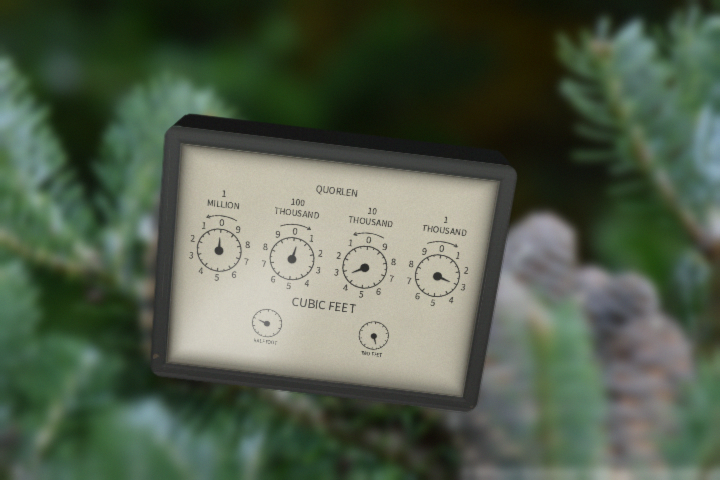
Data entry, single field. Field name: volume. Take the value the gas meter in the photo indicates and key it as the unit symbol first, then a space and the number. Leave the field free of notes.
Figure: ft³ 3300
